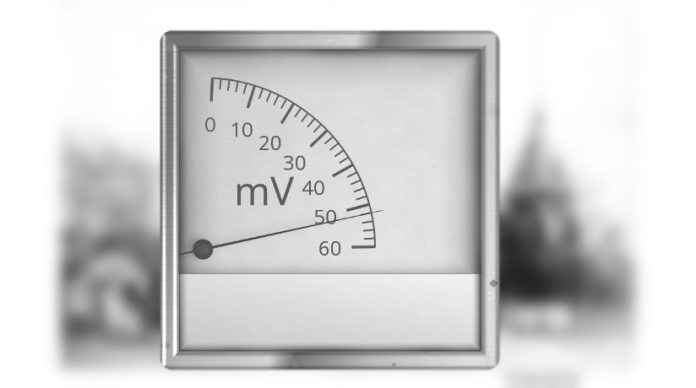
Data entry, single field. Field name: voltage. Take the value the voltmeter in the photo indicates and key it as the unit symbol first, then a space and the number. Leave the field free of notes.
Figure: mV 52
